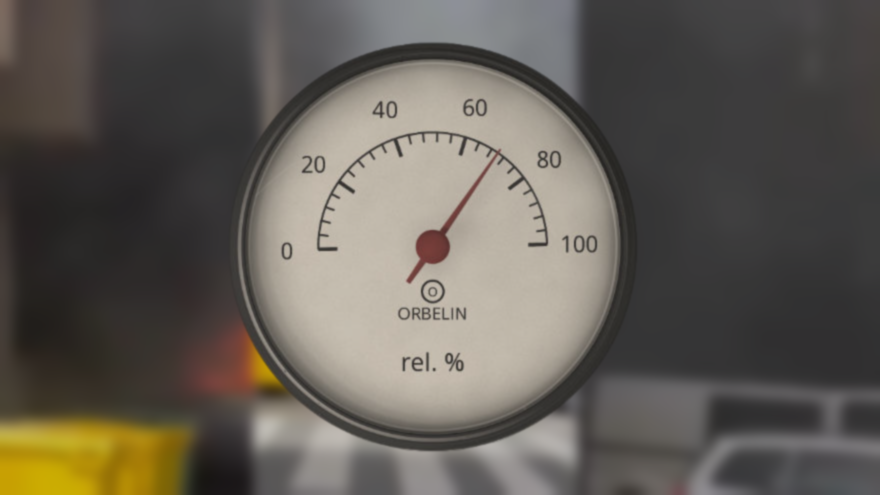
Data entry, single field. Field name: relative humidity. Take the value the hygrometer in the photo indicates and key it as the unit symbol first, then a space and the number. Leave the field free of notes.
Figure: % 70
